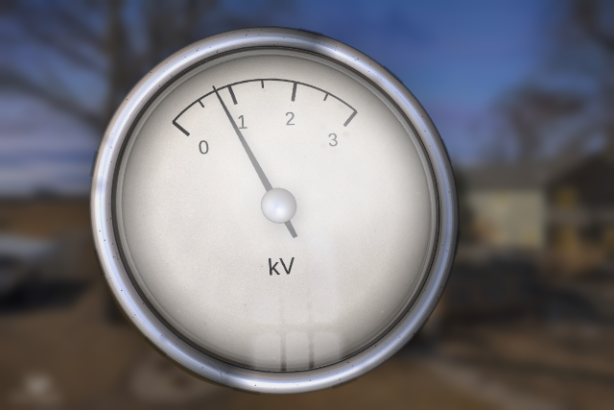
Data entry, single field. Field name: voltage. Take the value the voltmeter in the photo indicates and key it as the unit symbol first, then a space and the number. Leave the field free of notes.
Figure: kV 0.75
